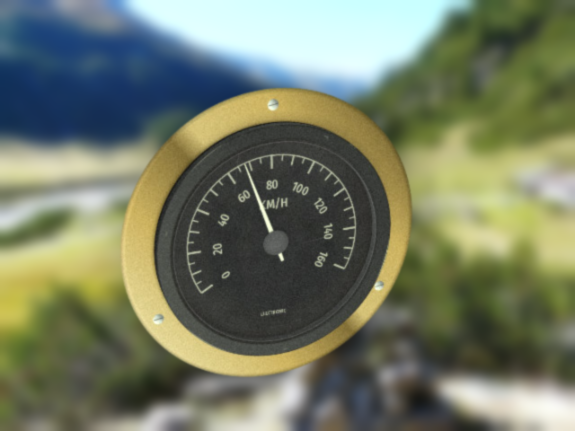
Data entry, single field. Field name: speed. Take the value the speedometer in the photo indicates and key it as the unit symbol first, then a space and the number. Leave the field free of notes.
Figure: km/h 67.5
